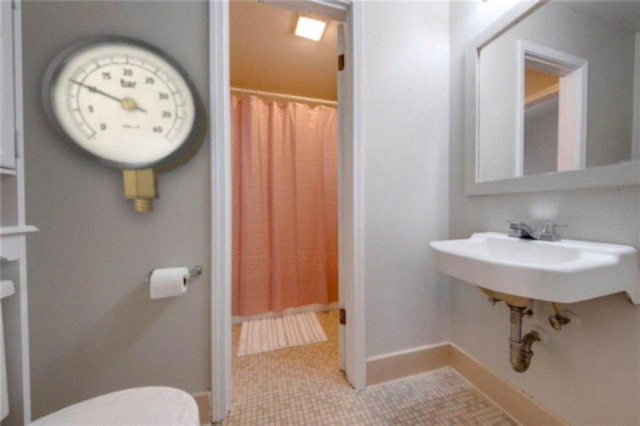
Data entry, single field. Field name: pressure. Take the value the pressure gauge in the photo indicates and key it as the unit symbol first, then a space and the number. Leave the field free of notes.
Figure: bar 10
